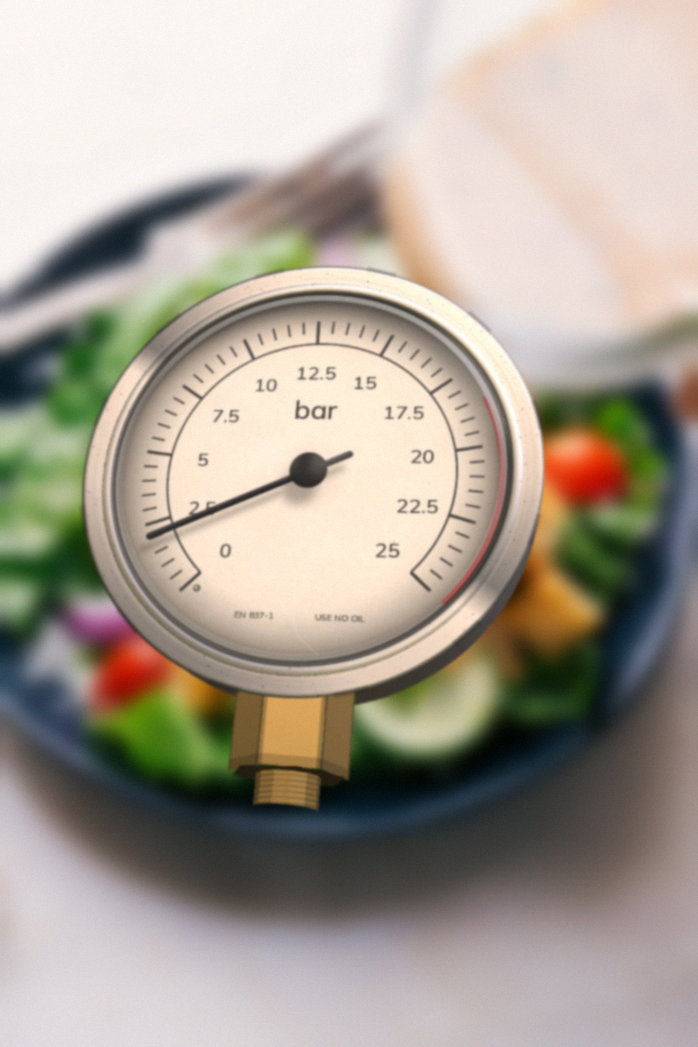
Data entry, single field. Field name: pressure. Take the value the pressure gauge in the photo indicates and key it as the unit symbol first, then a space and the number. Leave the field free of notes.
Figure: bar 2
